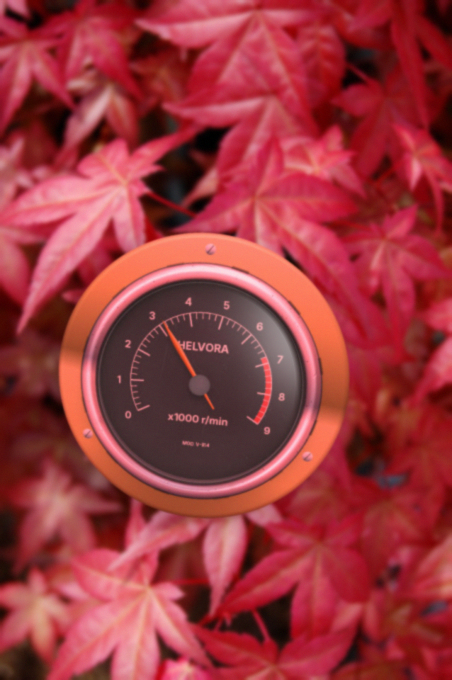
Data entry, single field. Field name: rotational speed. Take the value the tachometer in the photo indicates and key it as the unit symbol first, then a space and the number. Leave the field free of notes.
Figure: rpm 3200
